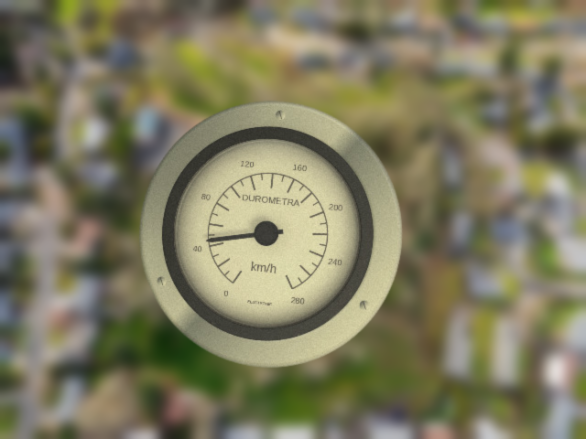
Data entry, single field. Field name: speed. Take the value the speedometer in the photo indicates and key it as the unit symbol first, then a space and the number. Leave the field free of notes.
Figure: km/h 45
